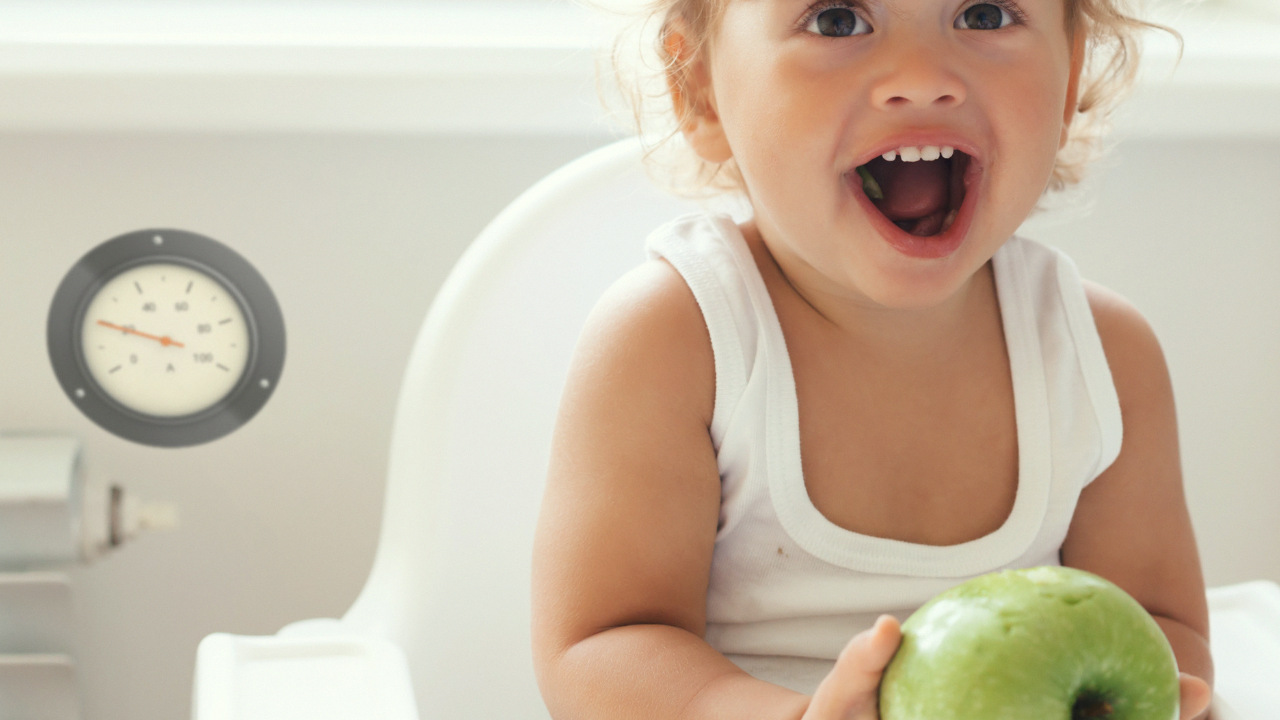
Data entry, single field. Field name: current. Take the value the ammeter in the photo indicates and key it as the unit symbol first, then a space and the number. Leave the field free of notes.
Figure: A 20
